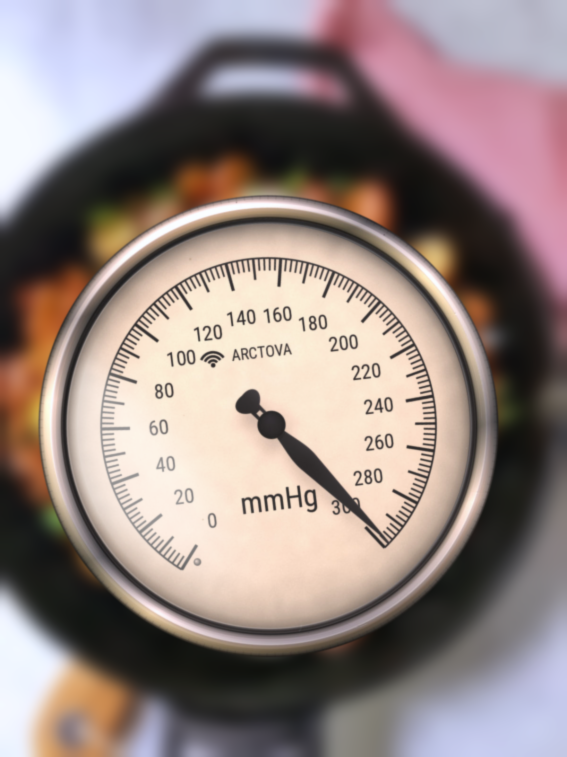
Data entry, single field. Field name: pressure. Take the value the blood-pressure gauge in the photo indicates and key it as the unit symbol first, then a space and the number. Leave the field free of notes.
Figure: mmHg 298
